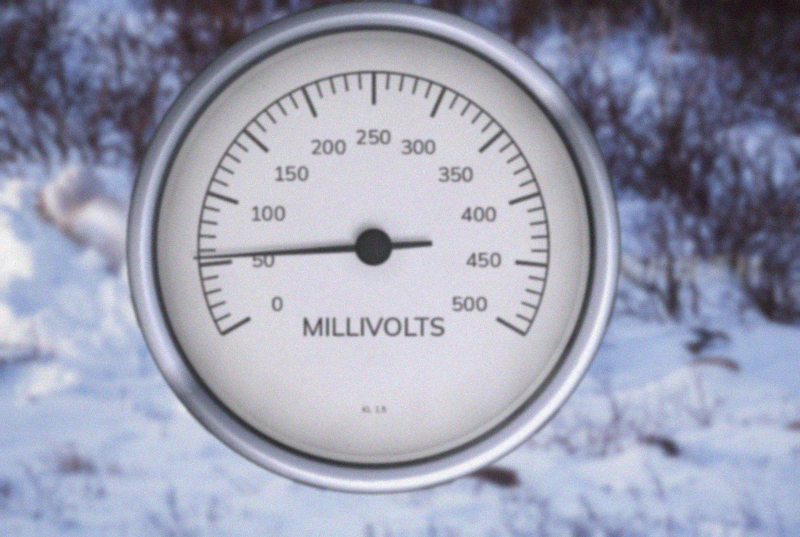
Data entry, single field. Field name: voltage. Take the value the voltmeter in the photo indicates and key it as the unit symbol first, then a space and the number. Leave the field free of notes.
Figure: mV 55
